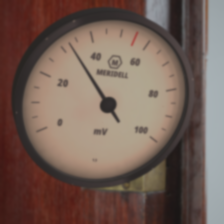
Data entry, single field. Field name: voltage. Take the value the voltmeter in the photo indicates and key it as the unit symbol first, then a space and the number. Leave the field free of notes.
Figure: mV 32.5
